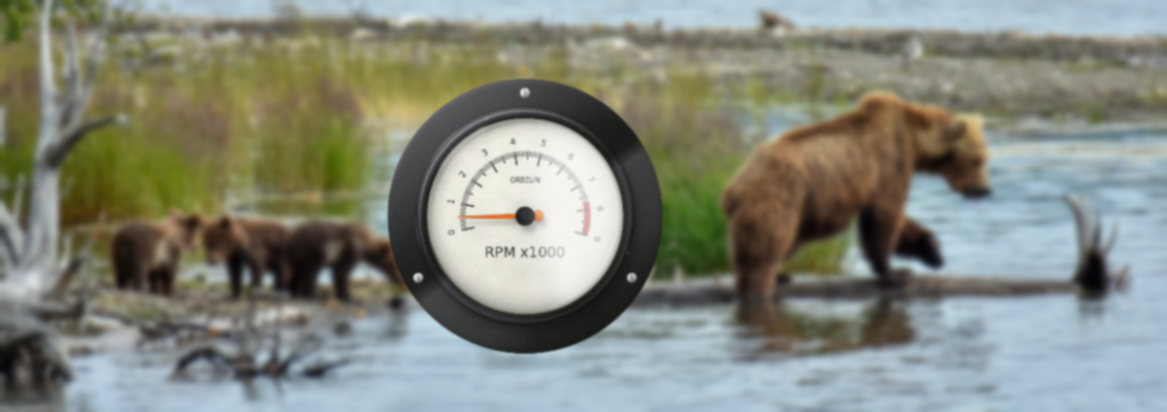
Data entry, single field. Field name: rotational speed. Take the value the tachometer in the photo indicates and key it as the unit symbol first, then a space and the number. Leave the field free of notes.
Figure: rpm 500
